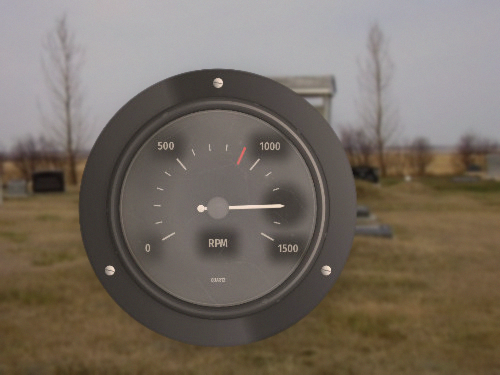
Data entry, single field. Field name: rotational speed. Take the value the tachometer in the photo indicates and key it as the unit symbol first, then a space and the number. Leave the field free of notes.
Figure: rpm 1300
